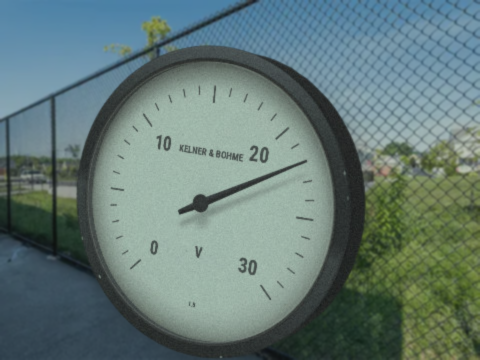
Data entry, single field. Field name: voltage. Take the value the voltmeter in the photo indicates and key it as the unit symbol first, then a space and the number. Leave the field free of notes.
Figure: V 22
